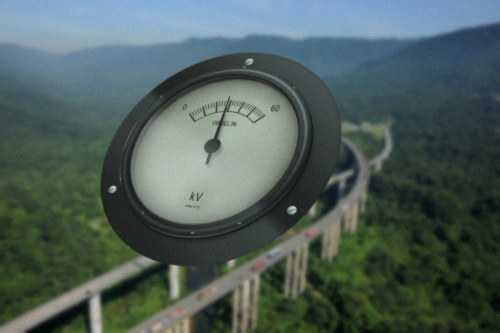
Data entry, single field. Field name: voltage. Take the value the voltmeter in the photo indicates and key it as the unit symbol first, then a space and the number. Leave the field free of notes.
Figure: kV 30
